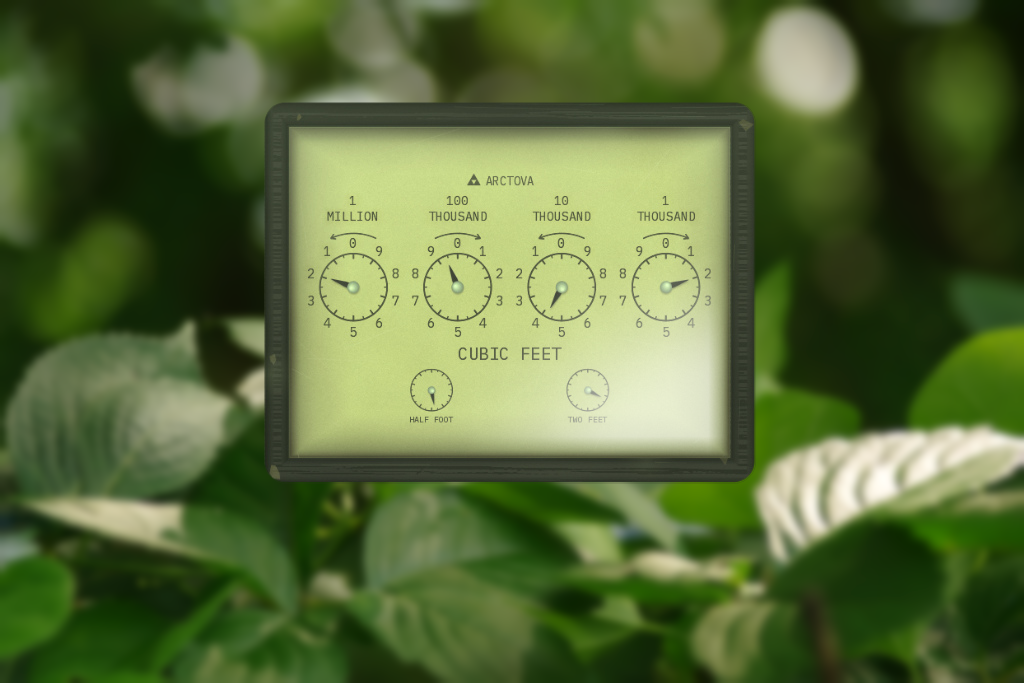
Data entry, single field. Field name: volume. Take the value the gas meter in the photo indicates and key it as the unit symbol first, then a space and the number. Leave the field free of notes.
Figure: ft³ 194200
